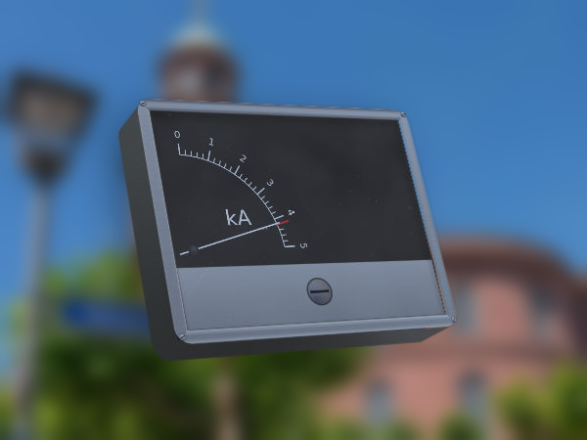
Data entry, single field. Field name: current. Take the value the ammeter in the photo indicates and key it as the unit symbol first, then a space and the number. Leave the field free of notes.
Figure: kA 4.2
